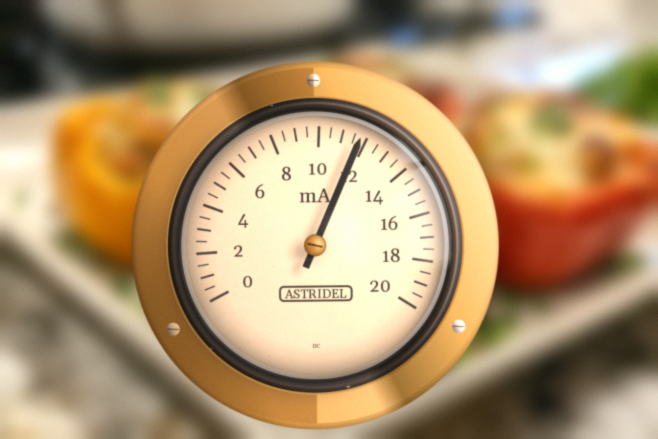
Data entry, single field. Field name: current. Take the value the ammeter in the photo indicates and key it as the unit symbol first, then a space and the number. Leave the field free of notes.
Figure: mA 11.75
